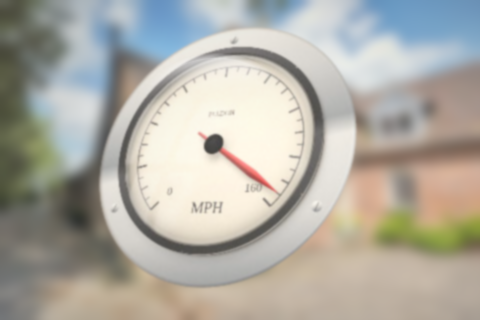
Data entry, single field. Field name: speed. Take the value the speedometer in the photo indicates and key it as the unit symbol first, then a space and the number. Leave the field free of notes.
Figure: mph 155
